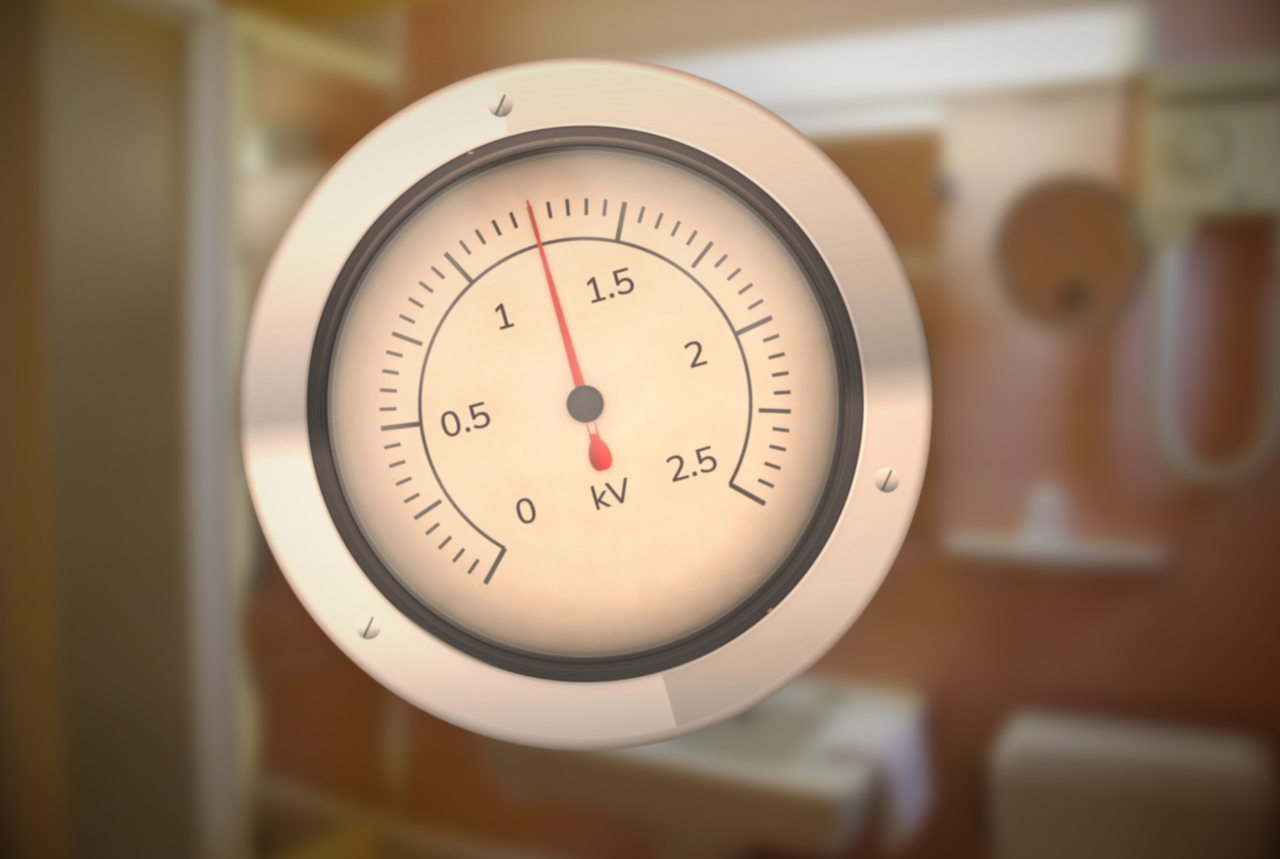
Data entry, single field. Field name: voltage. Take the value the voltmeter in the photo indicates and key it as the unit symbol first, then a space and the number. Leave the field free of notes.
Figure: kV 1.25
